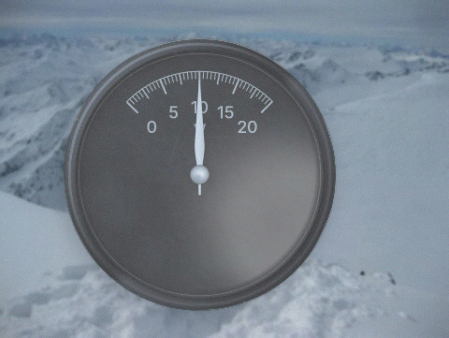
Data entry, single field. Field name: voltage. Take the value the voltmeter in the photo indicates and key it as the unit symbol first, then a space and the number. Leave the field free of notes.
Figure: V 10
